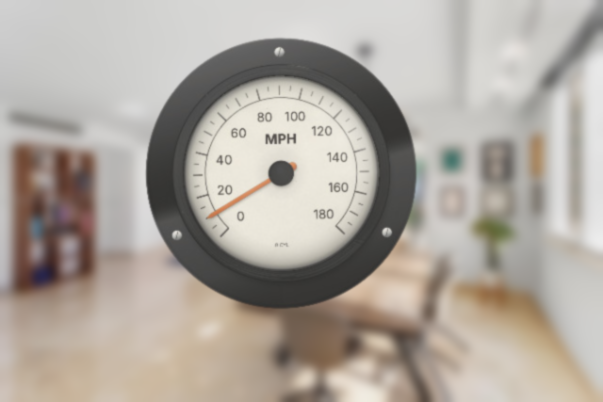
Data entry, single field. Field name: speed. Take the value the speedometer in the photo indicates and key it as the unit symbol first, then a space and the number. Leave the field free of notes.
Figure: mph 10
